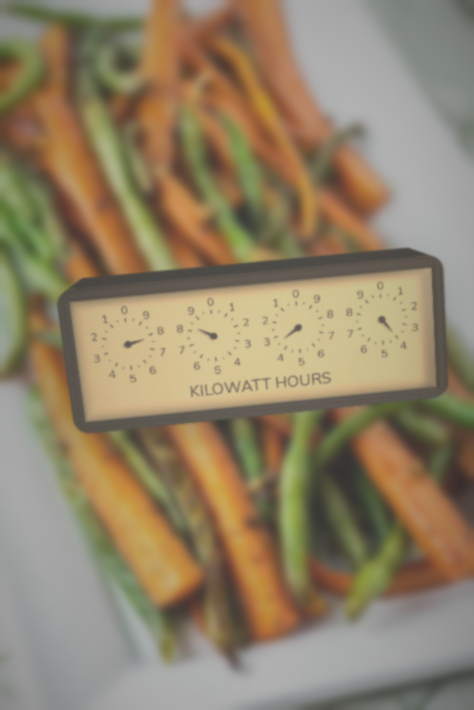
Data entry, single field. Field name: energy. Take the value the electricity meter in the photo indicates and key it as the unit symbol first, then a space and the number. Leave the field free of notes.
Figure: kWh 7834
